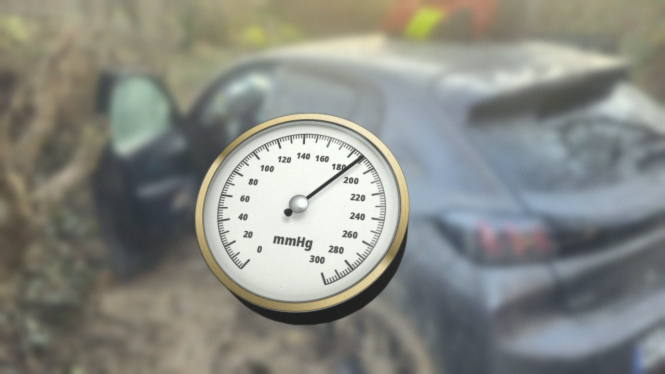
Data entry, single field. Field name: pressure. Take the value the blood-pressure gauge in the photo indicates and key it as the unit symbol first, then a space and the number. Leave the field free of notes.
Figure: mmHg 190
